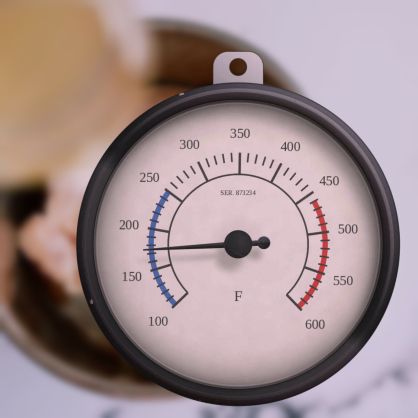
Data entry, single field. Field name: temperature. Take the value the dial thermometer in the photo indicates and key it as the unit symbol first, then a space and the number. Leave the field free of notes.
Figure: °F 175
